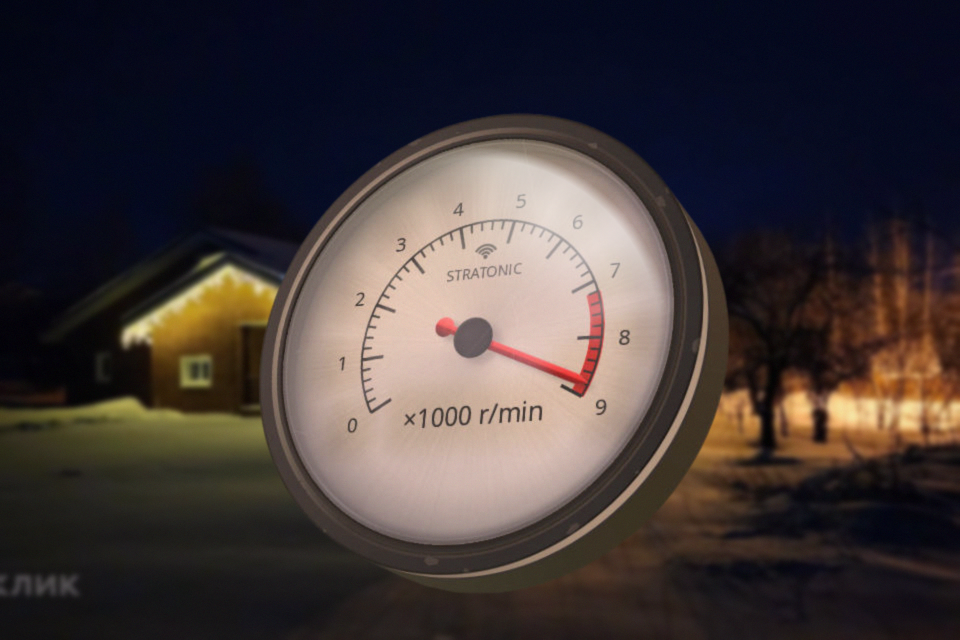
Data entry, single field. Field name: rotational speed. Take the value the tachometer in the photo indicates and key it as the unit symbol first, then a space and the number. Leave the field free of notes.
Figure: rpm 8800
